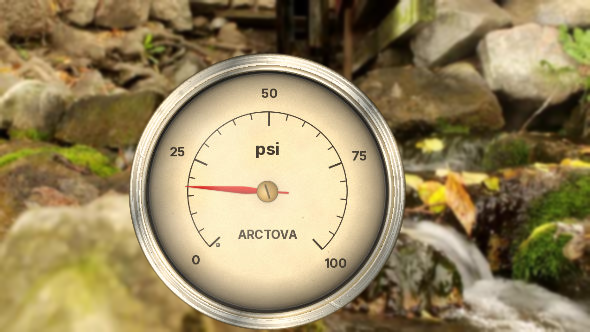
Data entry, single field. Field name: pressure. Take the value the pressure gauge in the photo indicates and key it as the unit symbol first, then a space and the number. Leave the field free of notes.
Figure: psi 17.5
